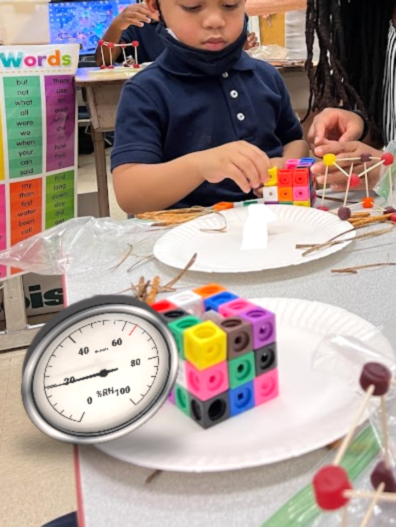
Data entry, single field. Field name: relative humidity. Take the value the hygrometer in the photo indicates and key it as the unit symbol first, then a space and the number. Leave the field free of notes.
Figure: % 20
